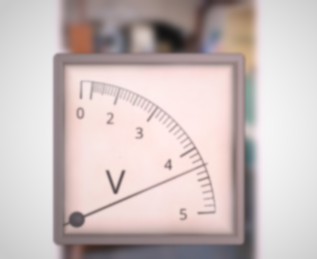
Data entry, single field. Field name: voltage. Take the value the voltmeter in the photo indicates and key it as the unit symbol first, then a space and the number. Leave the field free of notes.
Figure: V 4.3
